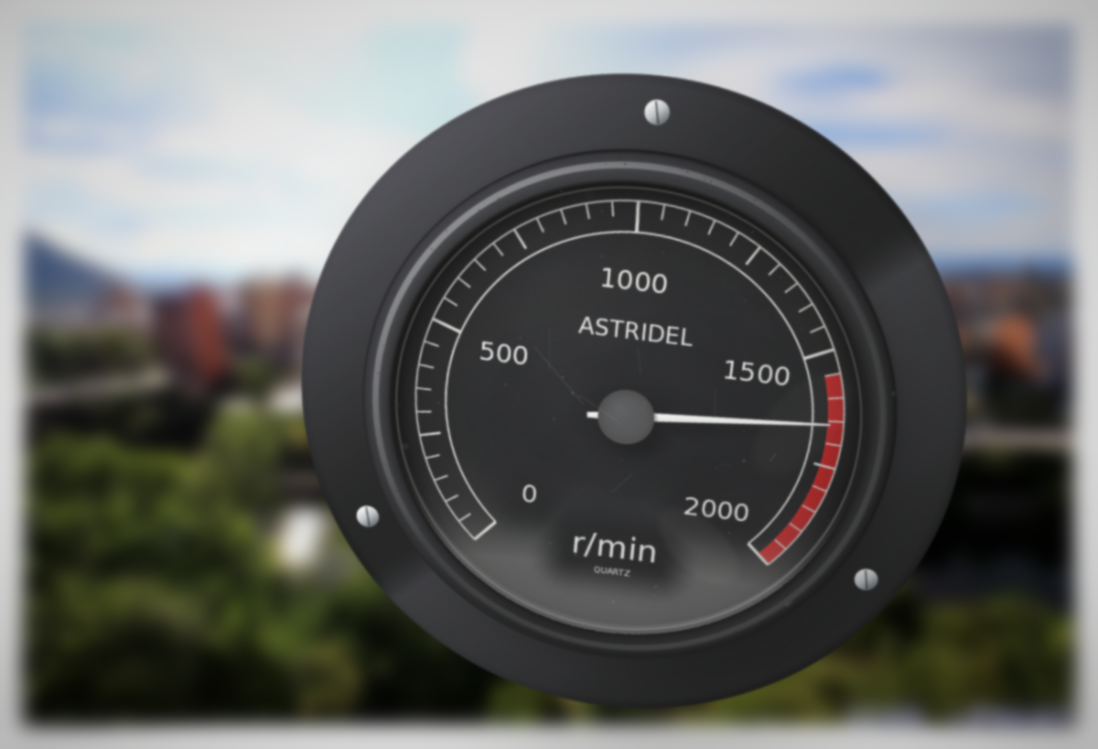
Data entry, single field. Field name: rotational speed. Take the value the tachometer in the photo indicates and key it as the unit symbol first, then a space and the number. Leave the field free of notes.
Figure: rpm 1650
